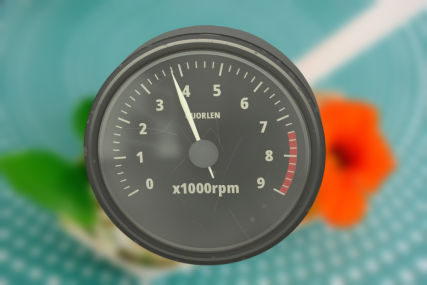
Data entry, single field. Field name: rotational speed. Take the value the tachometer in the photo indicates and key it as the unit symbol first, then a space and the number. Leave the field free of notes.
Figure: rpm 3800
